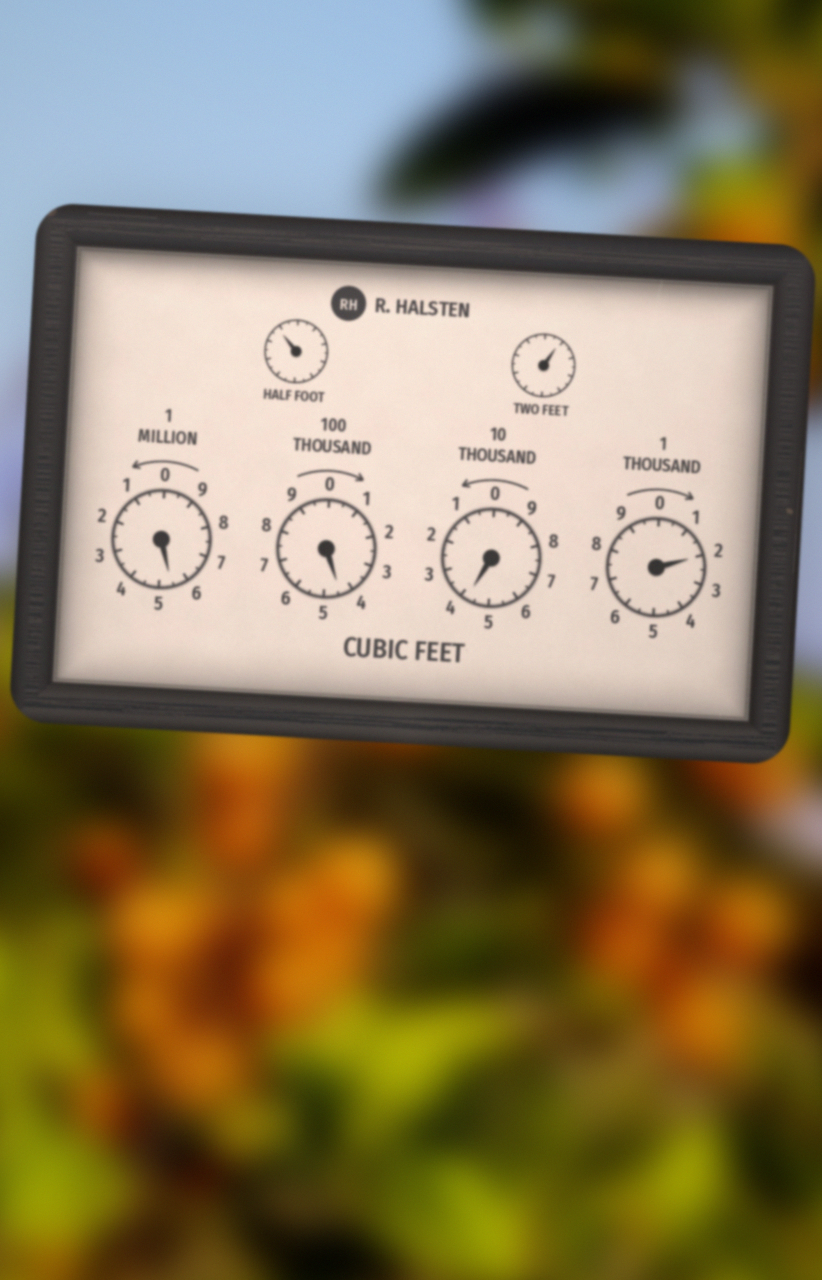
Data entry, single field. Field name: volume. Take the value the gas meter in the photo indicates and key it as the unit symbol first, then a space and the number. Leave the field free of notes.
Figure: ft³ 544200
